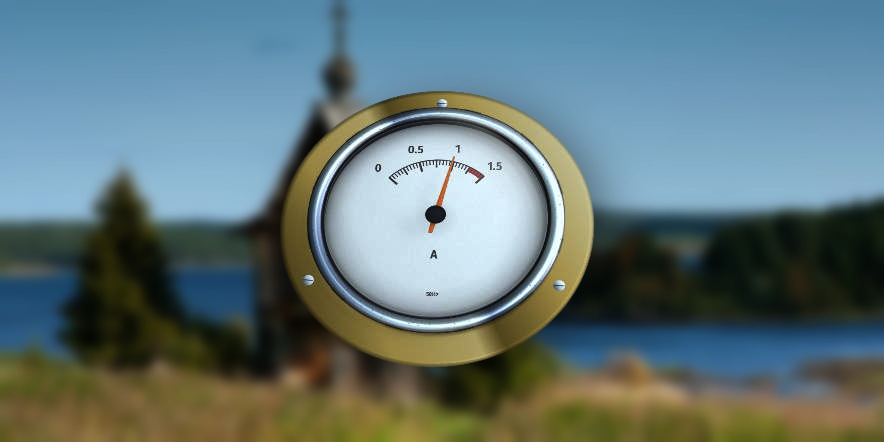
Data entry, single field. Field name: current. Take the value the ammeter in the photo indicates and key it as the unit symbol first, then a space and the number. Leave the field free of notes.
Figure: A 1
